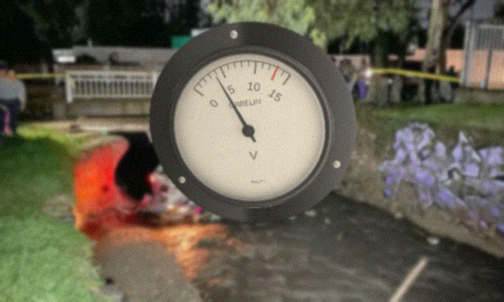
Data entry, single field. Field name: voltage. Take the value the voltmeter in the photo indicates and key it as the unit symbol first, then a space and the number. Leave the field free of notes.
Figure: V 4
